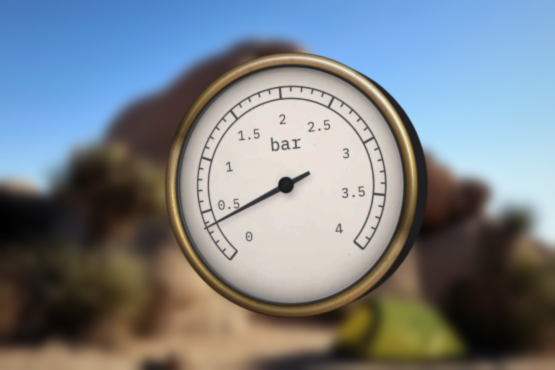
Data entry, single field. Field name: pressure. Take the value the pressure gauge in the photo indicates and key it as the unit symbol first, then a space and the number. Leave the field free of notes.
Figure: bar 0.35
